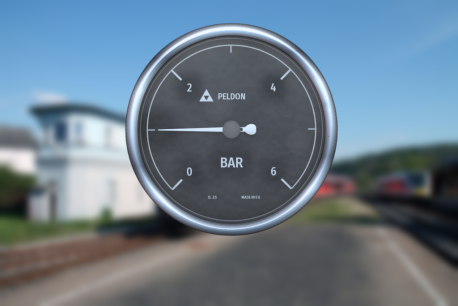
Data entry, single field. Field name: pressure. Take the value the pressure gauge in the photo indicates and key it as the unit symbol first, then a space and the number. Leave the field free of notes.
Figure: bar 1
